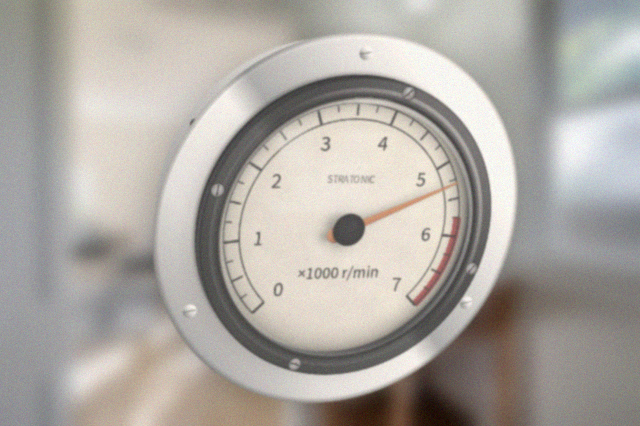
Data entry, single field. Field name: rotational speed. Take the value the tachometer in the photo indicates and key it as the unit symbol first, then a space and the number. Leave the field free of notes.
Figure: rpm 5250
